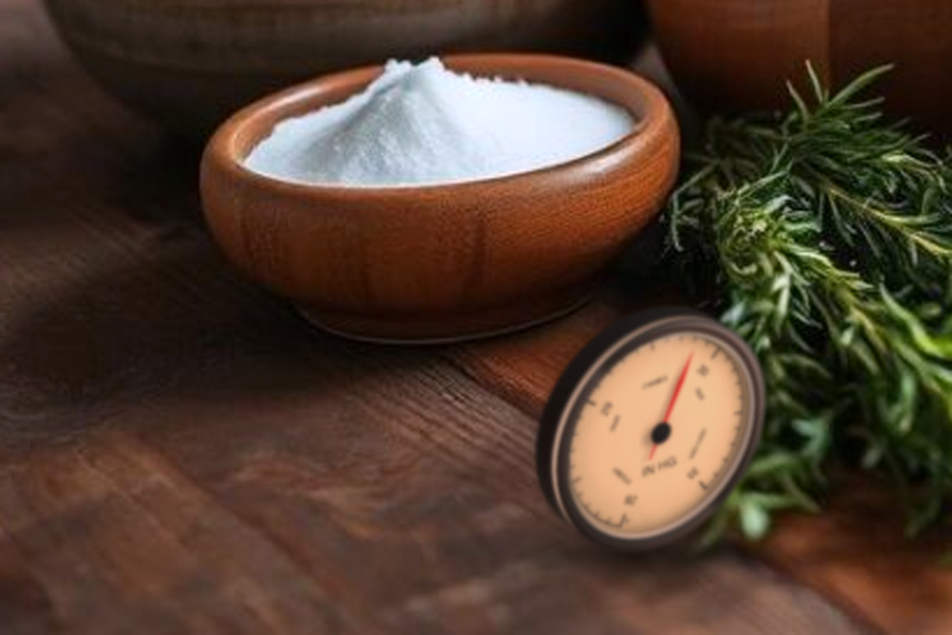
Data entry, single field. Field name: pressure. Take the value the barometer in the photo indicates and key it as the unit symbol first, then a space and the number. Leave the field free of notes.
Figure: inHg 29.8
